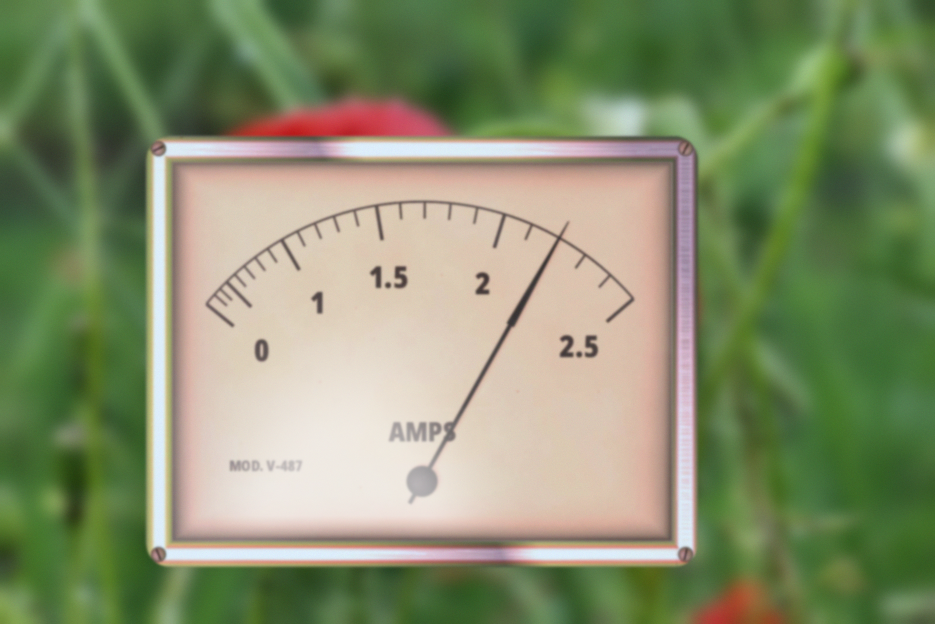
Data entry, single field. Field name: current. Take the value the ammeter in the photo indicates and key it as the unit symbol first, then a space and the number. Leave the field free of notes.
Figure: A 2.2
